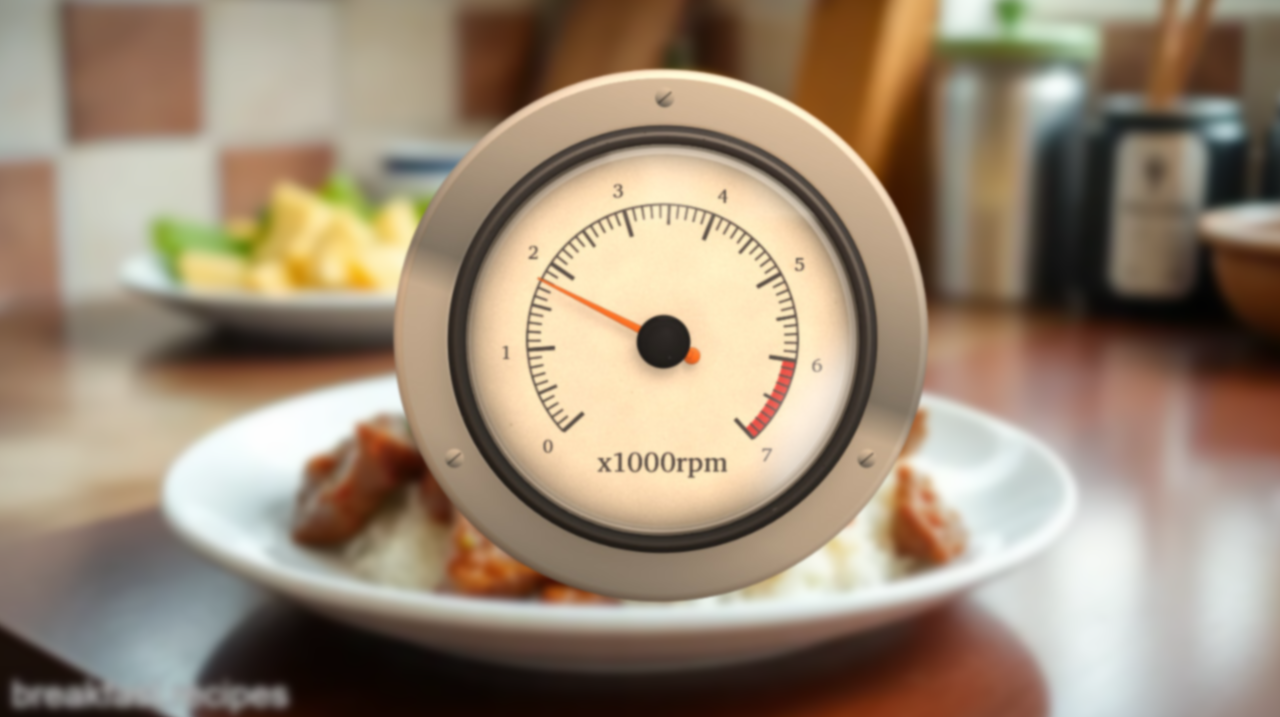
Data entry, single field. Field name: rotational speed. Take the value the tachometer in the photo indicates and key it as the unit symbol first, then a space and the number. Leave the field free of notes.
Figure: rpm 1800
